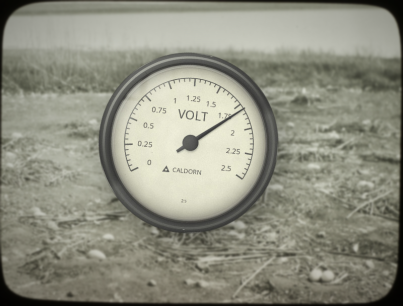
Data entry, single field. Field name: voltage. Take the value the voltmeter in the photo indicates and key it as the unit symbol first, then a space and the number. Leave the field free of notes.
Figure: V 1.8
